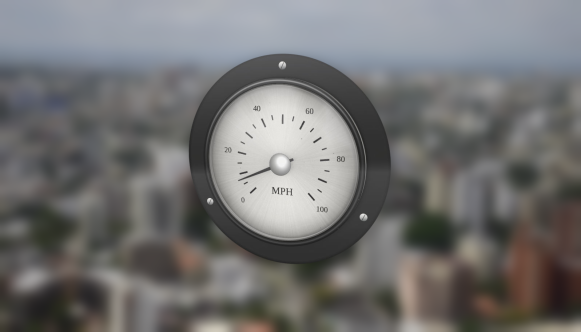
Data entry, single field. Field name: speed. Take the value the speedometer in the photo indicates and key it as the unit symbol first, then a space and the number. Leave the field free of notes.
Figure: mph 7.5
